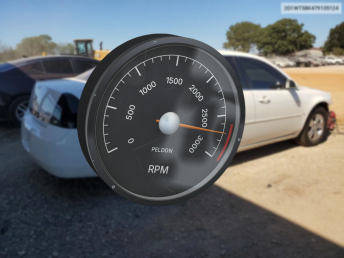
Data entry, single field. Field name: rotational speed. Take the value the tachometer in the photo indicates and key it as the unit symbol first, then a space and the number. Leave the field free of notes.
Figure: rpm 2700
